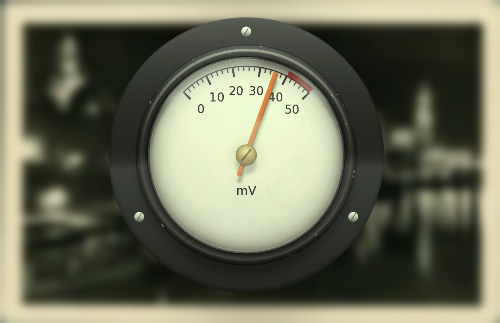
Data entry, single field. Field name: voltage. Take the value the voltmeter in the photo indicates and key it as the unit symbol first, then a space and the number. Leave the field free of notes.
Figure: mV 36
